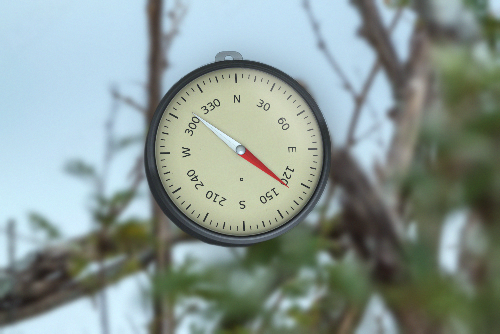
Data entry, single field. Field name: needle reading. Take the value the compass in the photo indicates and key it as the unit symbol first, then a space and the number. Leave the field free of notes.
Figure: ° 130
